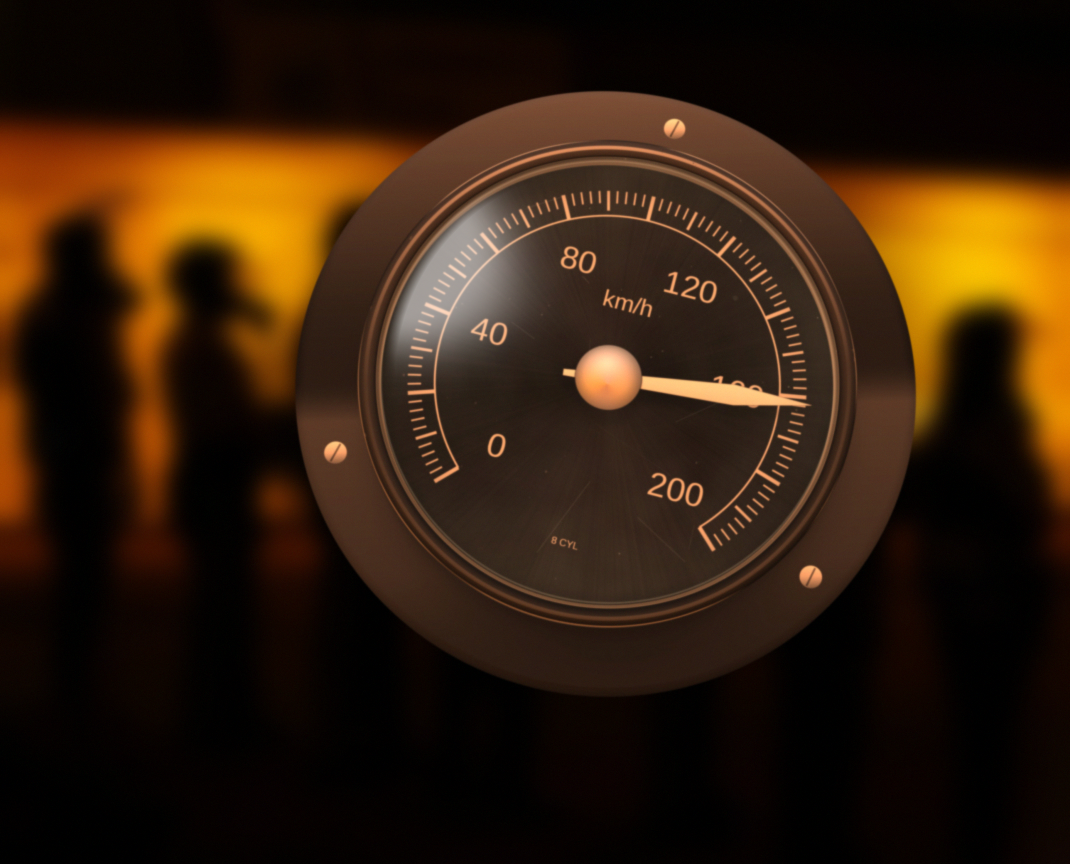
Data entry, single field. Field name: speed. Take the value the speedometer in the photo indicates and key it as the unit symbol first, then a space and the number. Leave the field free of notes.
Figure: km/h 162
